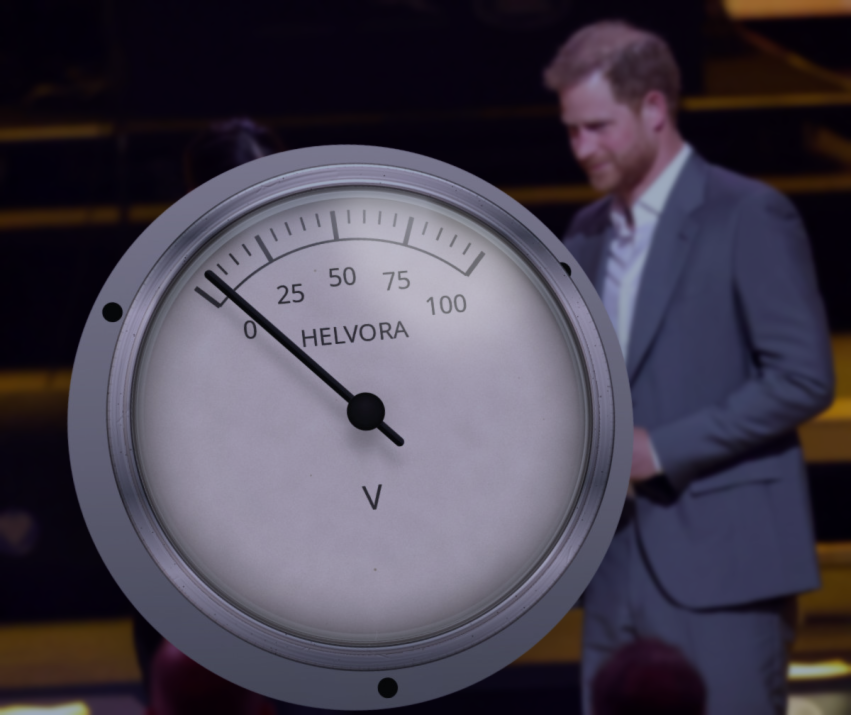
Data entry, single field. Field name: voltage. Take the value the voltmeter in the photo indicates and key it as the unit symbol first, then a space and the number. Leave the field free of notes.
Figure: V 5
